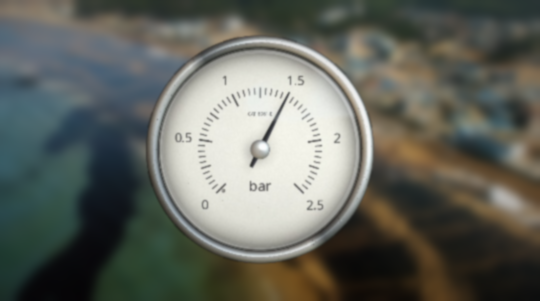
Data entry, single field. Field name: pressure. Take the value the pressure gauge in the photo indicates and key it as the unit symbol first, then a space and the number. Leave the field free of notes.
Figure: bar 1.5
